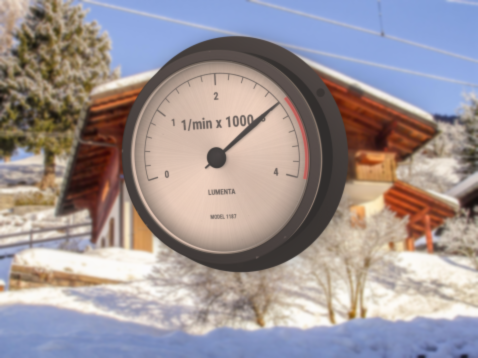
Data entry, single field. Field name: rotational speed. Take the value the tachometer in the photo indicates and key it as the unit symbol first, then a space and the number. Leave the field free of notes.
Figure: rpm 3000
